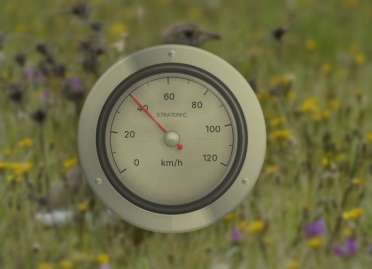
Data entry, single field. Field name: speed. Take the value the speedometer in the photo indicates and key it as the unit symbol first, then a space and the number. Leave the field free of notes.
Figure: km/h 40
